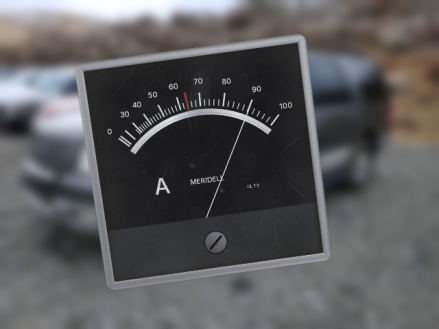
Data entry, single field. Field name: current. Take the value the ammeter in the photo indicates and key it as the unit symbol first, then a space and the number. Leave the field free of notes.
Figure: A 90
